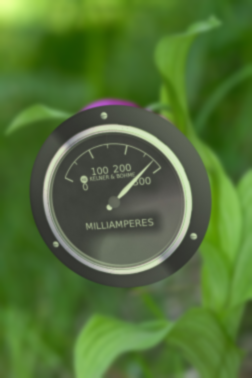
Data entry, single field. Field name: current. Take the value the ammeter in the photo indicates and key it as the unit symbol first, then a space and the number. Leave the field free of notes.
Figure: mA 275
